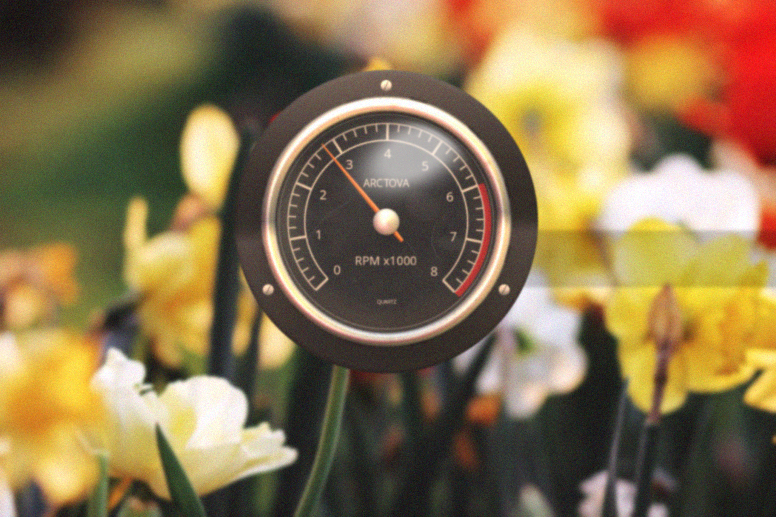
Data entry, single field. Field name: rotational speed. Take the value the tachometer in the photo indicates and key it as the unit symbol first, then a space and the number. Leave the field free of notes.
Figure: rpm 2800
